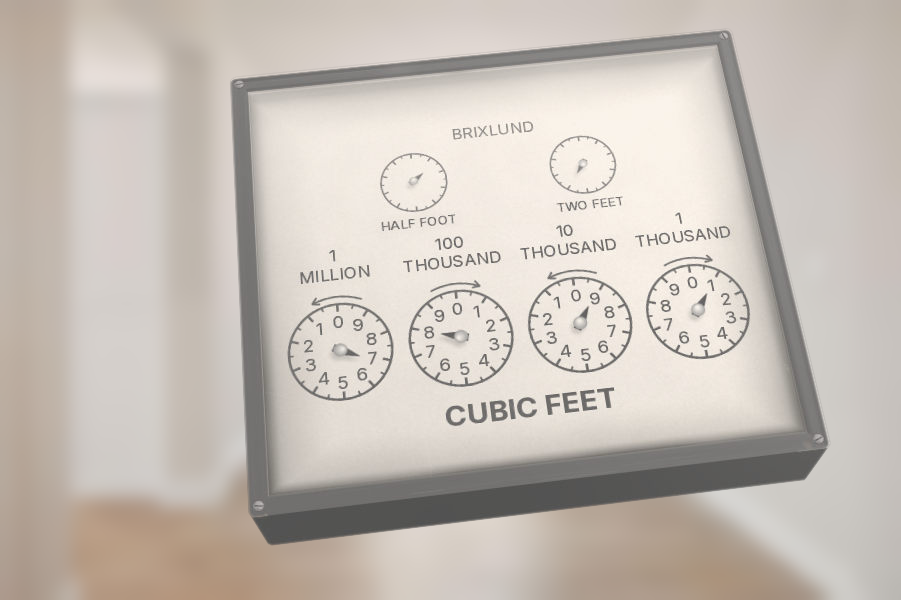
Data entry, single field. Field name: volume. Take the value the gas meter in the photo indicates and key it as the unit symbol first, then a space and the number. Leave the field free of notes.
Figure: ft³ 679100
